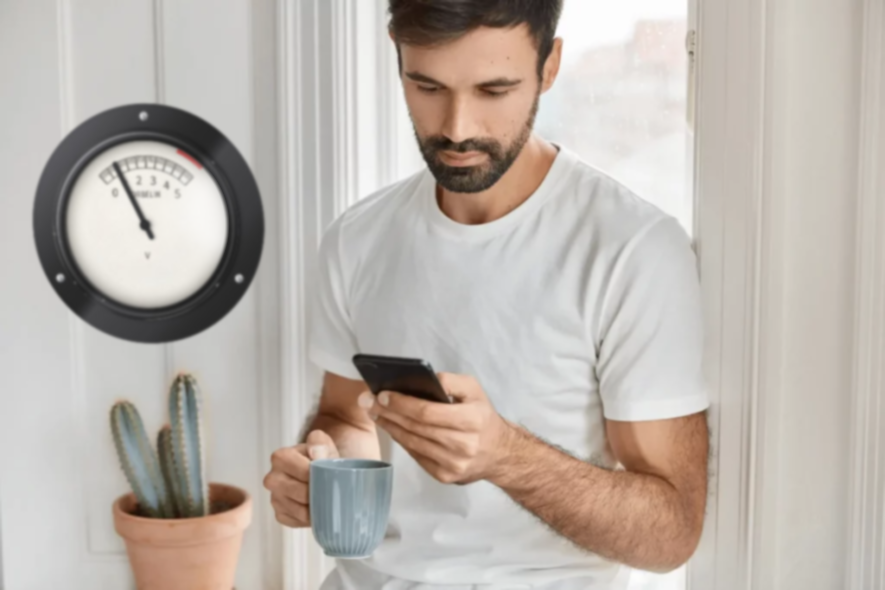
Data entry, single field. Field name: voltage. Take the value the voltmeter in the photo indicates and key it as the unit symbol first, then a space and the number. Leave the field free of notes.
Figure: V 1
